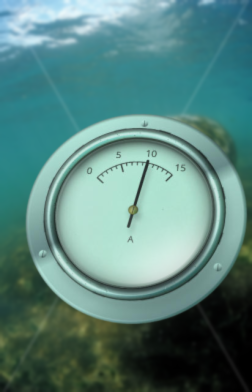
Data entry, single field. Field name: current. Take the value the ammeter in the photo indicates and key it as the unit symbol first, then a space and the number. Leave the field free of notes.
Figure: A 10
